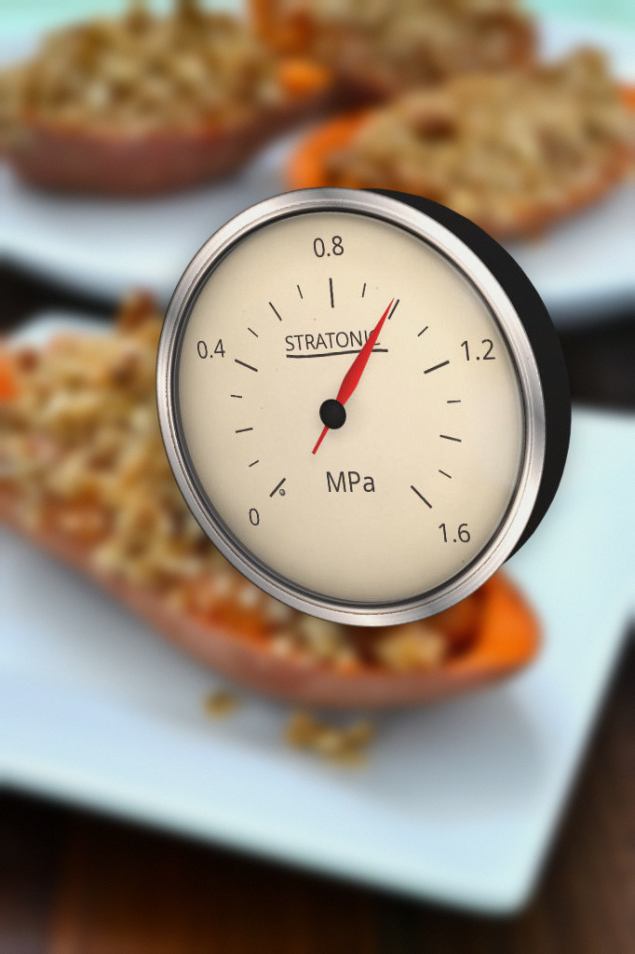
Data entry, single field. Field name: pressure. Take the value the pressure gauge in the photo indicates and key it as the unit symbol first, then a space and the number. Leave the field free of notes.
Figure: MPa 1
